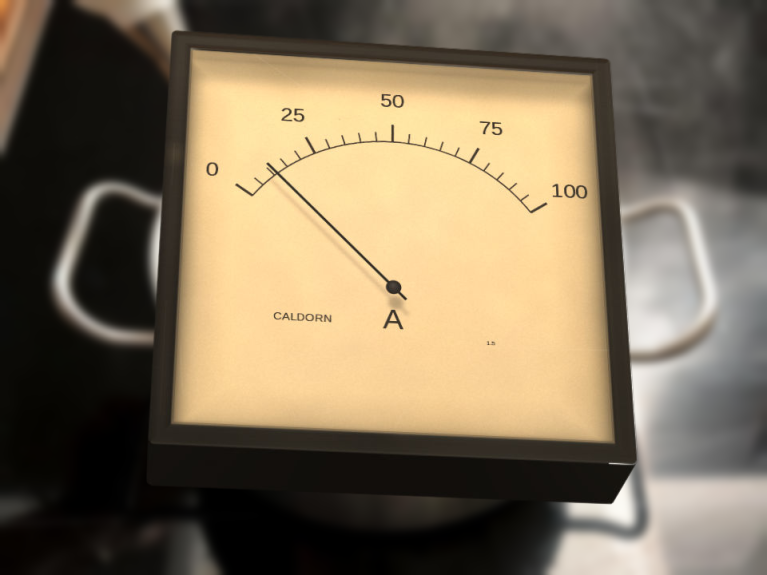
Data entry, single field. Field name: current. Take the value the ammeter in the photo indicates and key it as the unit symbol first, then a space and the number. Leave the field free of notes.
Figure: A 10
